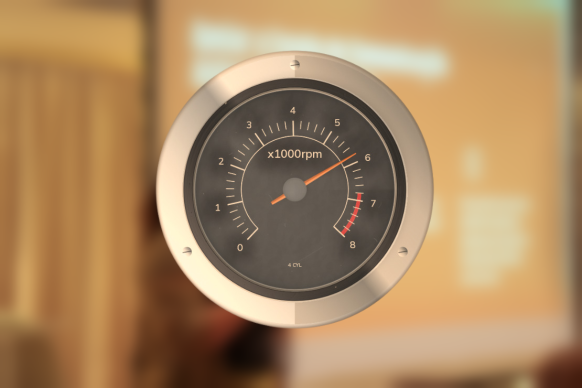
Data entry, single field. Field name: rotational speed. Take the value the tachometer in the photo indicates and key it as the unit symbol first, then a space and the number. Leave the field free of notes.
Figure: rpm 5800
